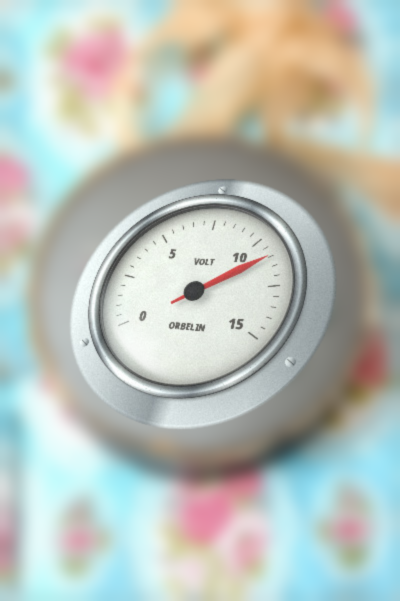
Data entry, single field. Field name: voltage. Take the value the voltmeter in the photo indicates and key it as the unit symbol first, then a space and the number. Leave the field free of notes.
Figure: V 11
